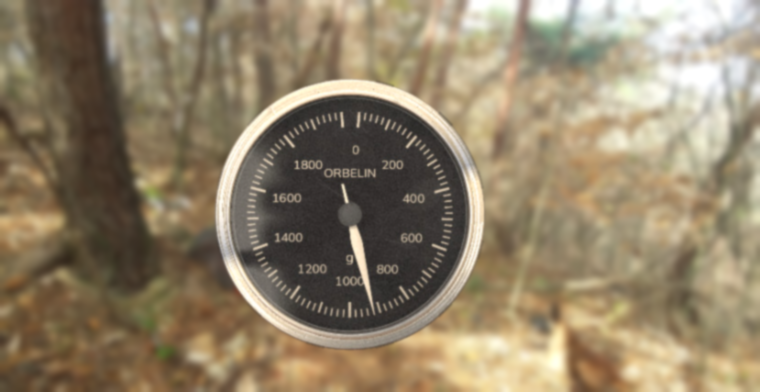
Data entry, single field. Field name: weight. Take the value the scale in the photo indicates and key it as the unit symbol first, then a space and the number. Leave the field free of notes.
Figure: g 920
